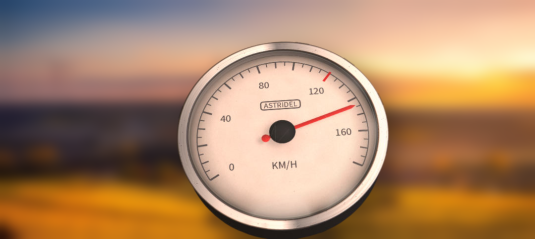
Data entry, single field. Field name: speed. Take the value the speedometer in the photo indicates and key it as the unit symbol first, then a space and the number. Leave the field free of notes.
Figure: km/h 145
